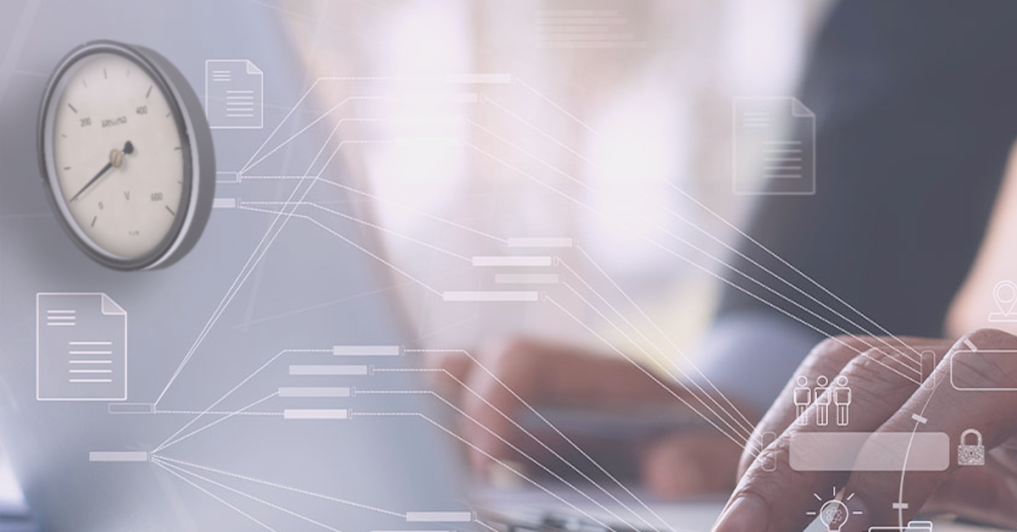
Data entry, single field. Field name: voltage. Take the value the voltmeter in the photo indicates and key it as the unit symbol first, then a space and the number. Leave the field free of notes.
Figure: V 50
